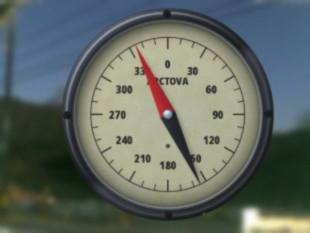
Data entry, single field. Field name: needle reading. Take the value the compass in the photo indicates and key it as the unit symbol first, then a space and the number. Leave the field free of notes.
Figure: ° 335
